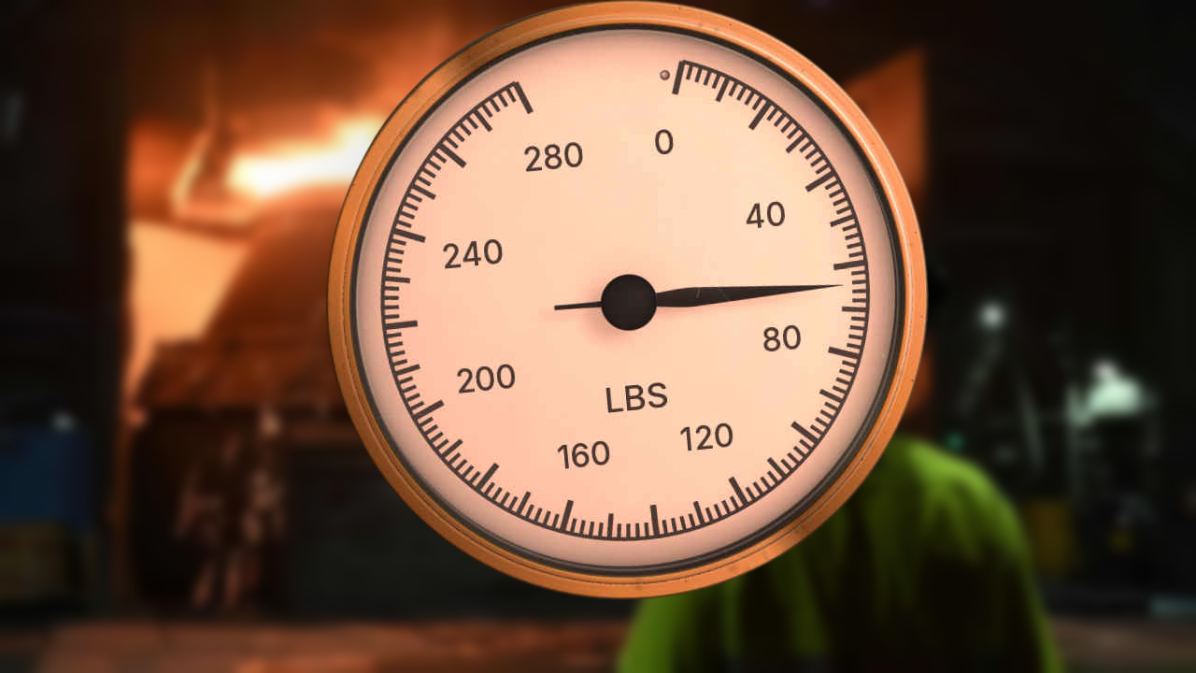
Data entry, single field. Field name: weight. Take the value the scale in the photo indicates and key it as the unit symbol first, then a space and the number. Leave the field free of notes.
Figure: lb 64
